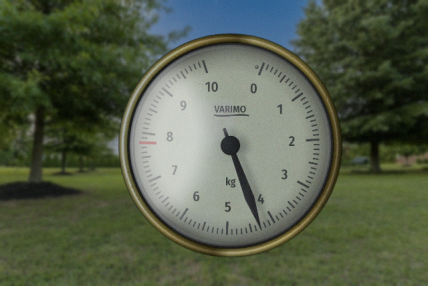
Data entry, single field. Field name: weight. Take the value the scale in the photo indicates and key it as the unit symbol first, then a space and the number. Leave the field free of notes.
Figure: kg 4.3
